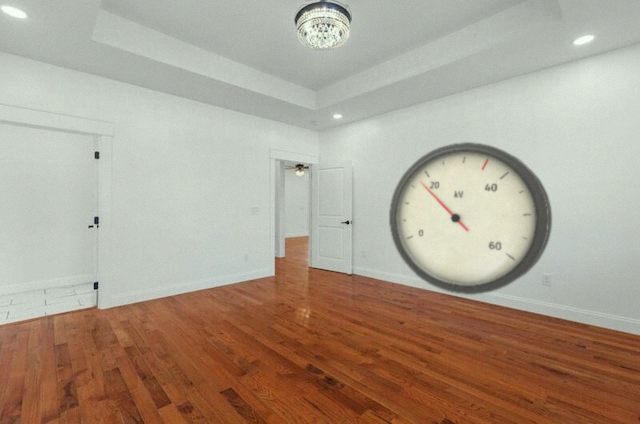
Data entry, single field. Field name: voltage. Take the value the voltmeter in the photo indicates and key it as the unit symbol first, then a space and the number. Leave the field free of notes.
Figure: kV 17.5
